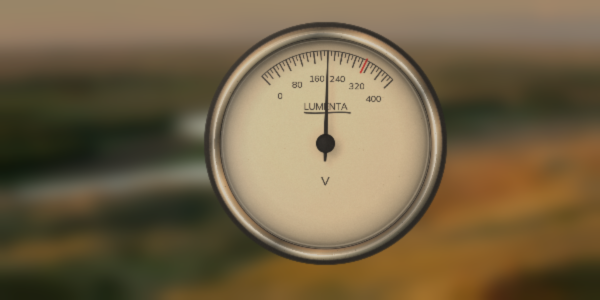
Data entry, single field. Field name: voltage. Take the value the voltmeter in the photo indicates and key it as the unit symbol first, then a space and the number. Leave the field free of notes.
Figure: V 200
